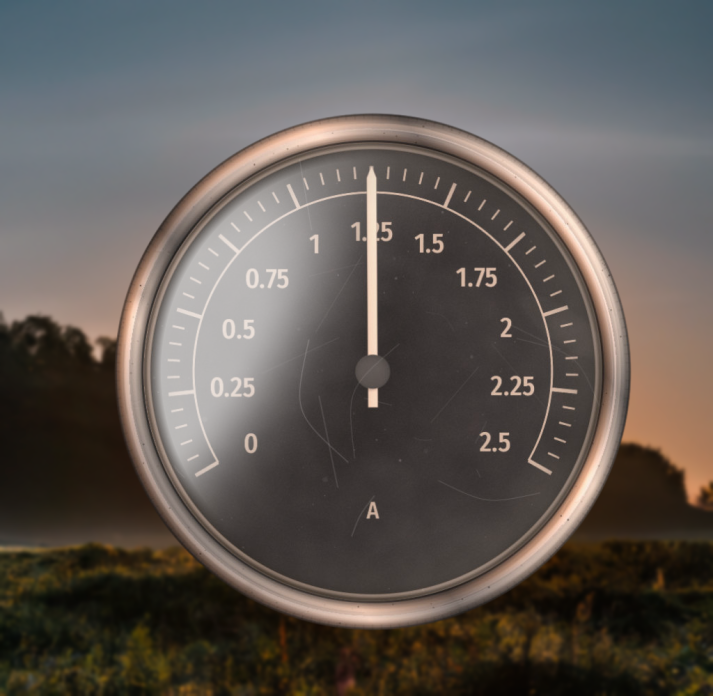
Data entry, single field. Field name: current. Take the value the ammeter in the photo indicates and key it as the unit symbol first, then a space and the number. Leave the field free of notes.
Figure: A 1.25
